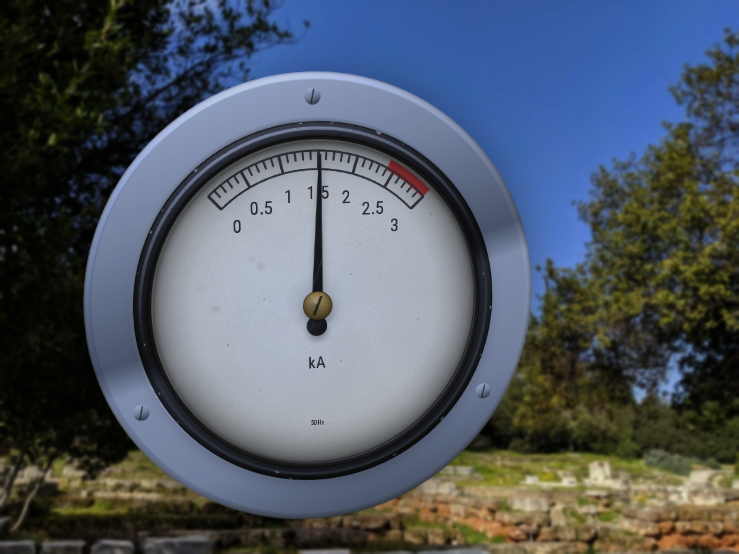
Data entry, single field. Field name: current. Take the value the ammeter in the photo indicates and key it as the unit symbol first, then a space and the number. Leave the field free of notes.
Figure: kA 1.5
